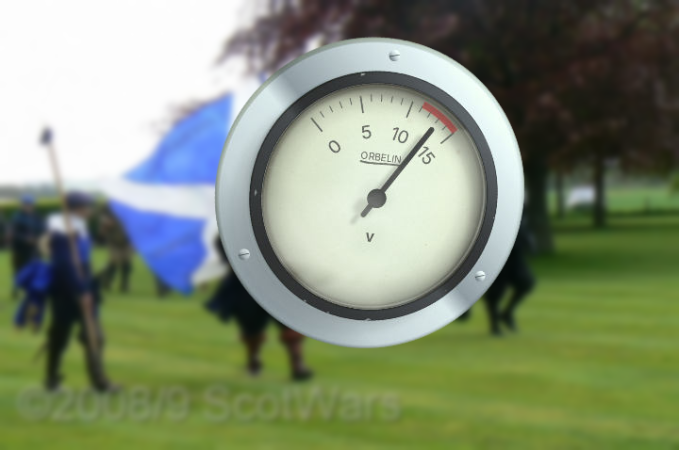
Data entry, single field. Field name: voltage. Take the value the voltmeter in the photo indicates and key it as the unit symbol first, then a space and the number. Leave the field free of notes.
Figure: V 13
